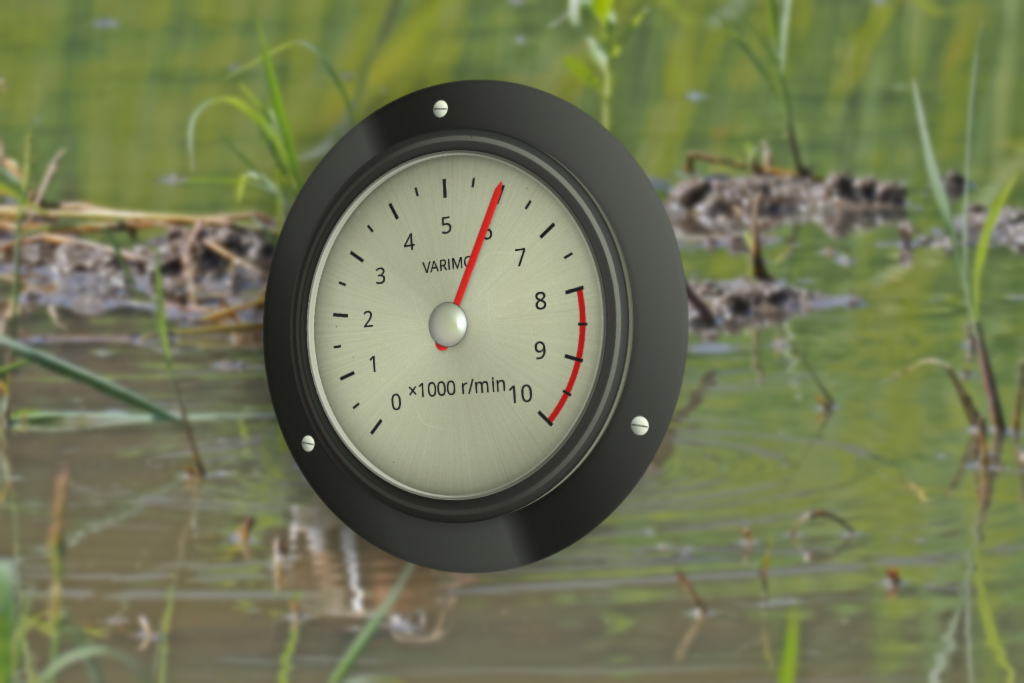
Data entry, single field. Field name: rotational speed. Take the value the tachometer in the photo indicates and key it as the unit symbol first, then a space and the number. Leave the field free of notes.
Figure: rpm 6000
